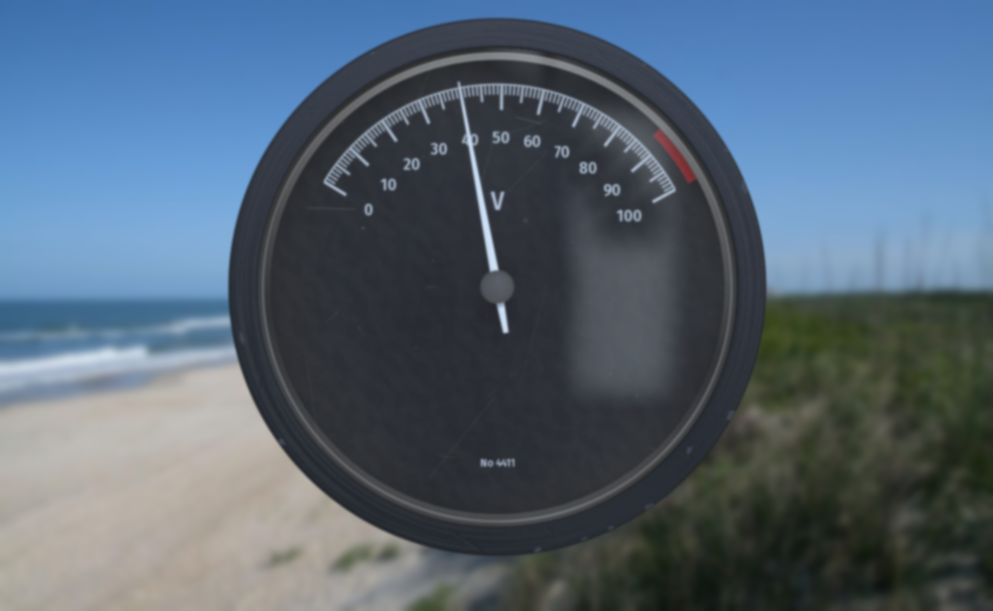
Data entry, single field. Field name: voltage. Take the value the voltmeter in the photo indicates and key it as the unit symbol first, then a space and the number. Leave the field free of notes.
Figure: V 40
